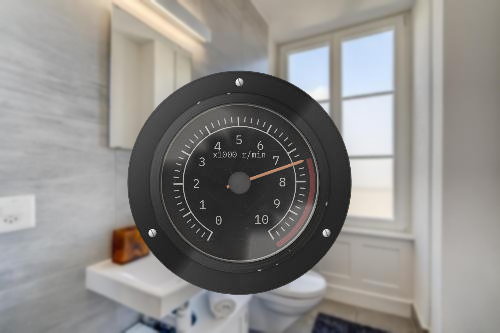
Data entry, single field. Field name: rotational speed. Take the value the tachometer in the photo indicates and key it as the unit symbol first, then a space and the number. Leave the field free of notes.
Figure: rpm 7400
